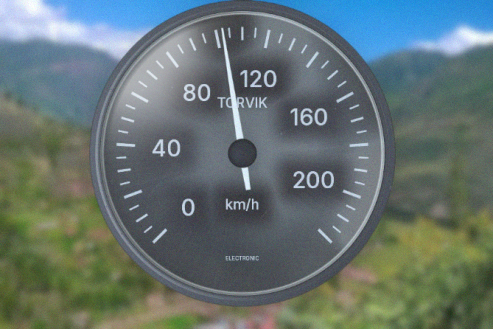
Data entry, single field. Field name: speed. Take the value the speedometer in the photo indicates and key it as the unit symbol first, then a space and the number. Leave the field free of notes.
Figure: km/h 102.5
